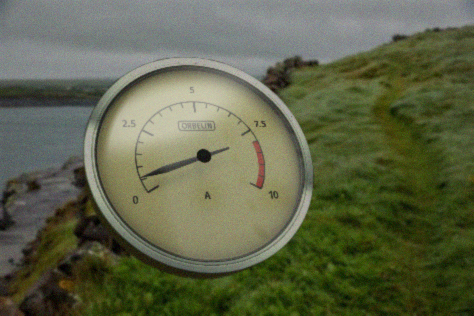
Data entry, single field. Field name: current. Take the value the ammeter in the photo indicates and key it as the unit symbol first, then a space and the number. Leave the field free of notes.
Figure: A 0.5
